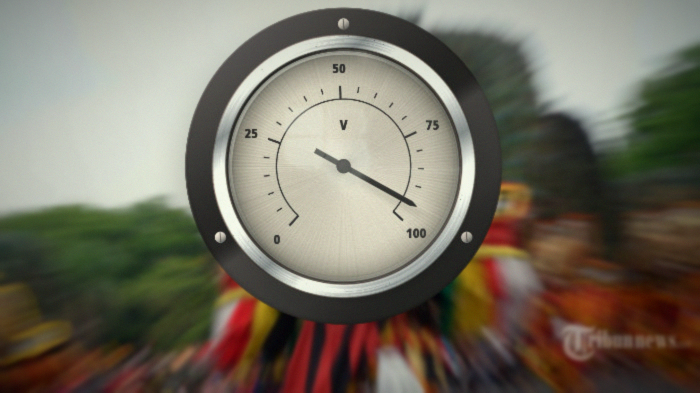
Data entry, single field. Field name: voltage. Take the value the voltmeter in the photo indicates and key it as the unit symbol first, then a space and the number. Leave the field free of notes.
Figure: V 95
